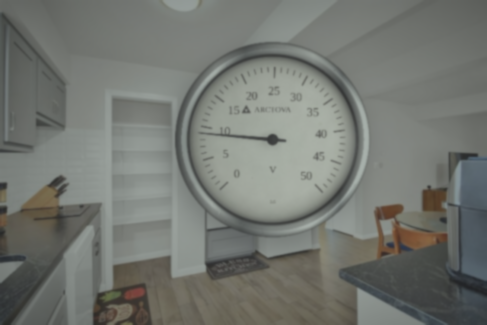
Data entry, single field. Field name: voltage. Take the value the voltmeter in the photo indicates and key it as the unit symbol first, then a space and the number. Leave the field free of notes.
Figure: V 9
